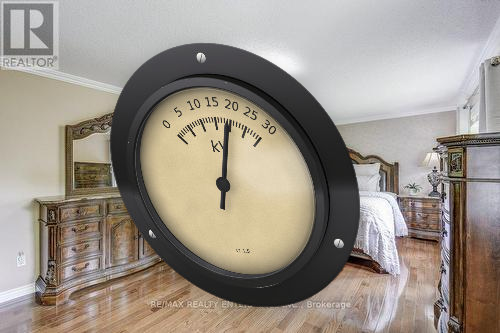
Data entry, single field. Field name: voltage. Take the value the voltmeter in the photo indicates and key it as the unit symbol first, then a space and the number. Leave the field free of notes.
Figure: kV 20
